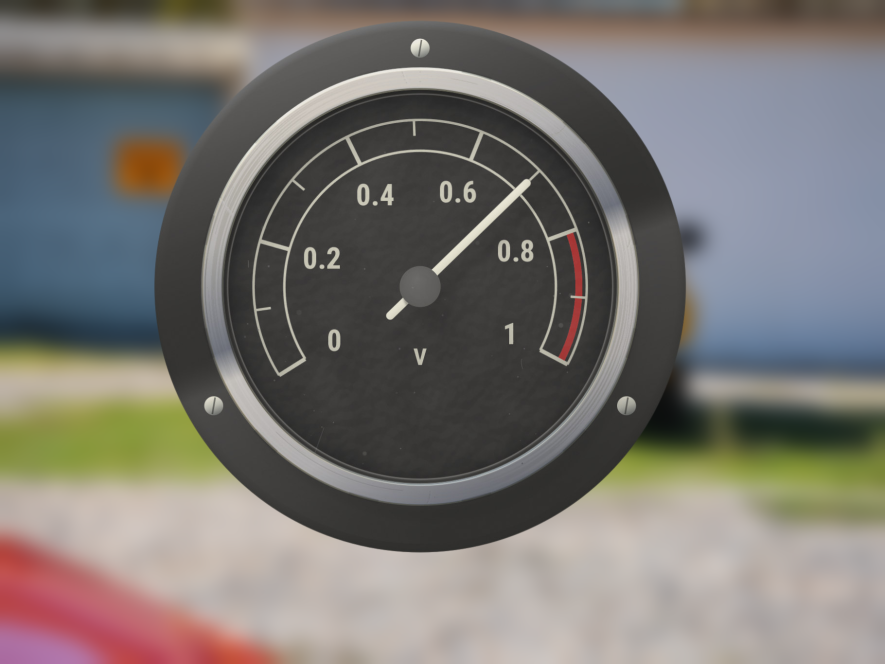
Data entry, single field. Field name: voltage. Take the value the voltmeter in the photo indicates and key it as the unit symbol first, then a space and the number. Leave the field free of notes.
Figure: V 0.7
